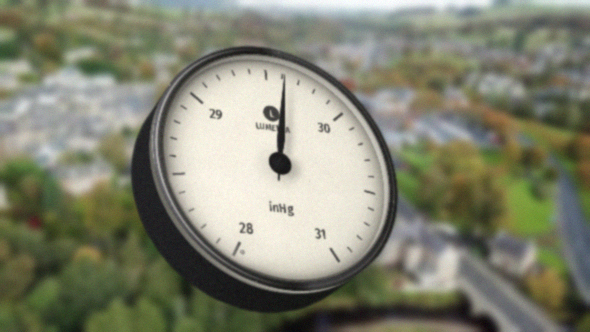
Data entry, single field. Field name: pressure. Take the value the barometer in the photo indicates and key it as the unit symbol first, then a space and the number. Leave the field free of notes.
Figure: inHg 29.6
